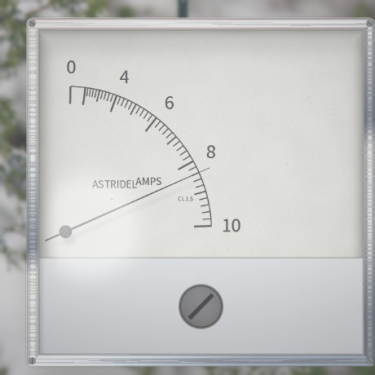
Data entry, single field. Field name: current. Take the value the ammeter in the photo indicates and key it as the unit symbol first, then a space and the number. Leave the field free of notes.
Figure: A 8.4
